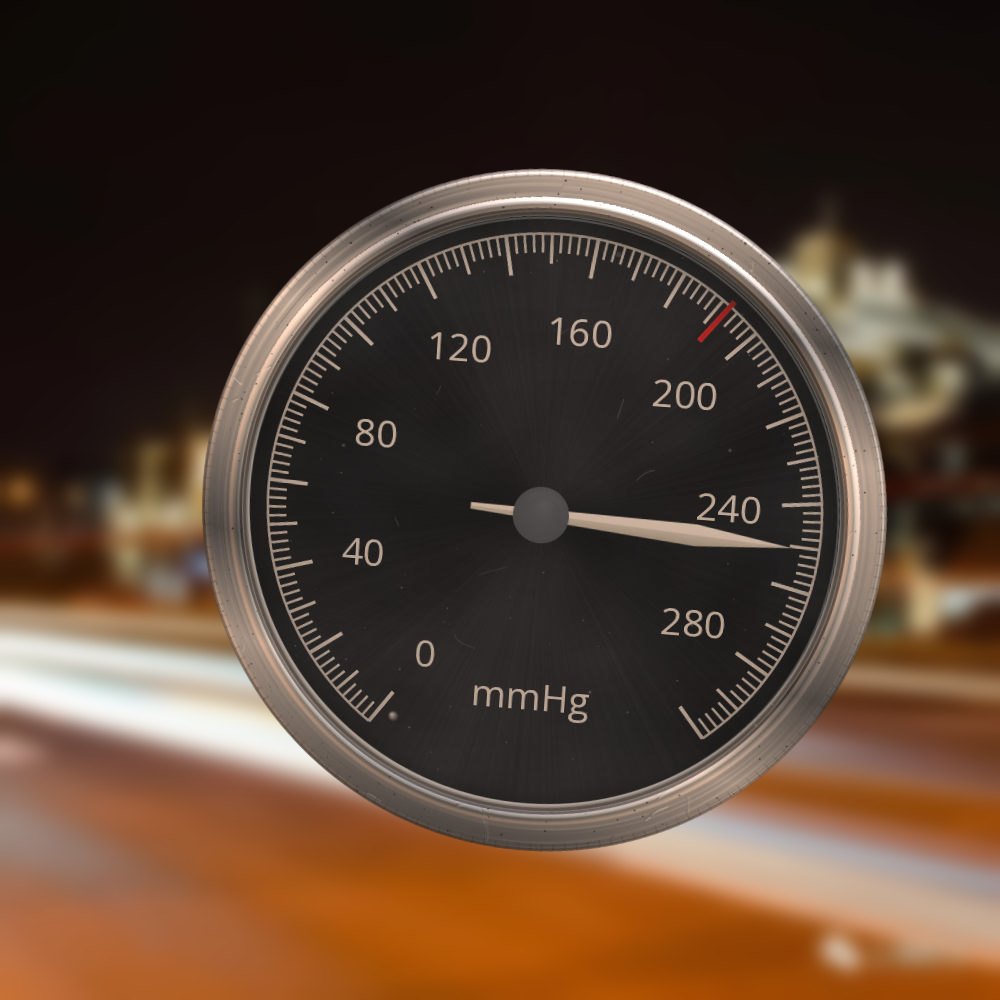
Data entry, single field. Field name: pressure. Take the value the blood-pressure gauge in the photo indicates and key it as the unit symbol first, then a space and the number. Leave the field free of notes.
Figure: mmHg 250
